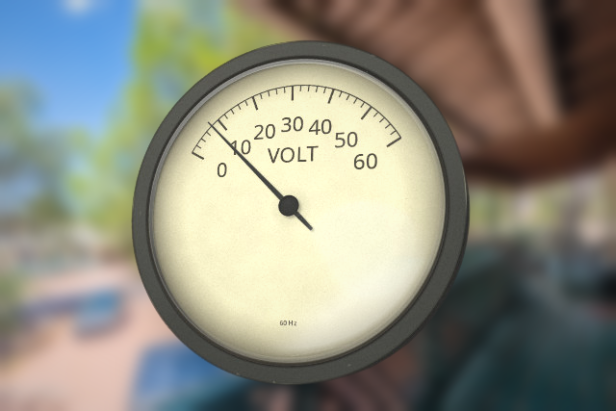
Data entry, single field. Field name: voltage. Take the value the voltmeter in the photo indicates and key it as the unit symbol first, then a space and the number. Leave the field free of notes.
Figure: V 8
